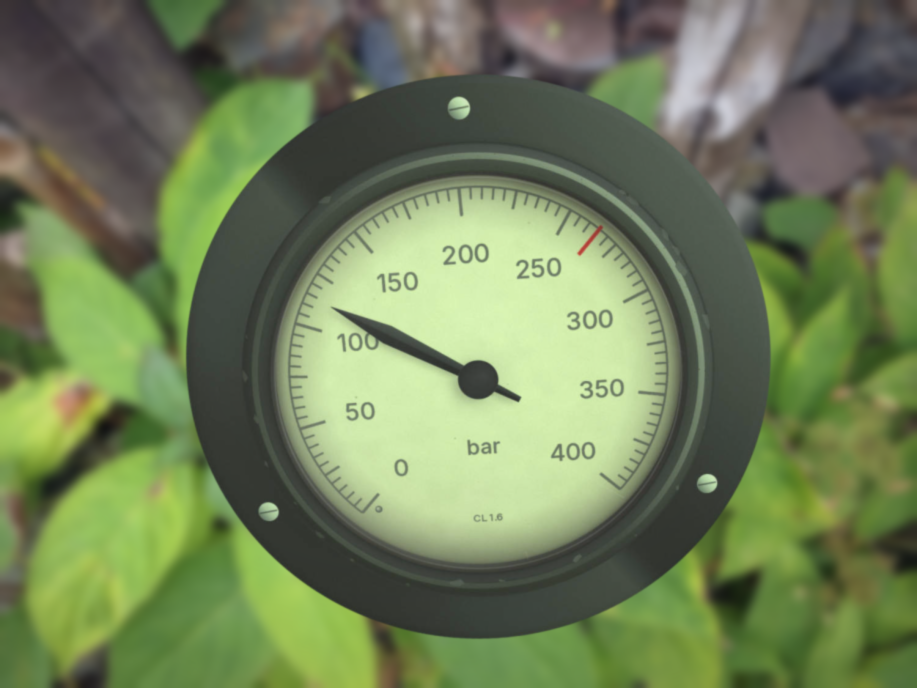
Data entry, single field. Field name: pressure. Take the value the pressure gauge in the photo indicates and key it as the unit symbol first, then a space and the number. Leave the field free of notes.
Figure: bar 115
